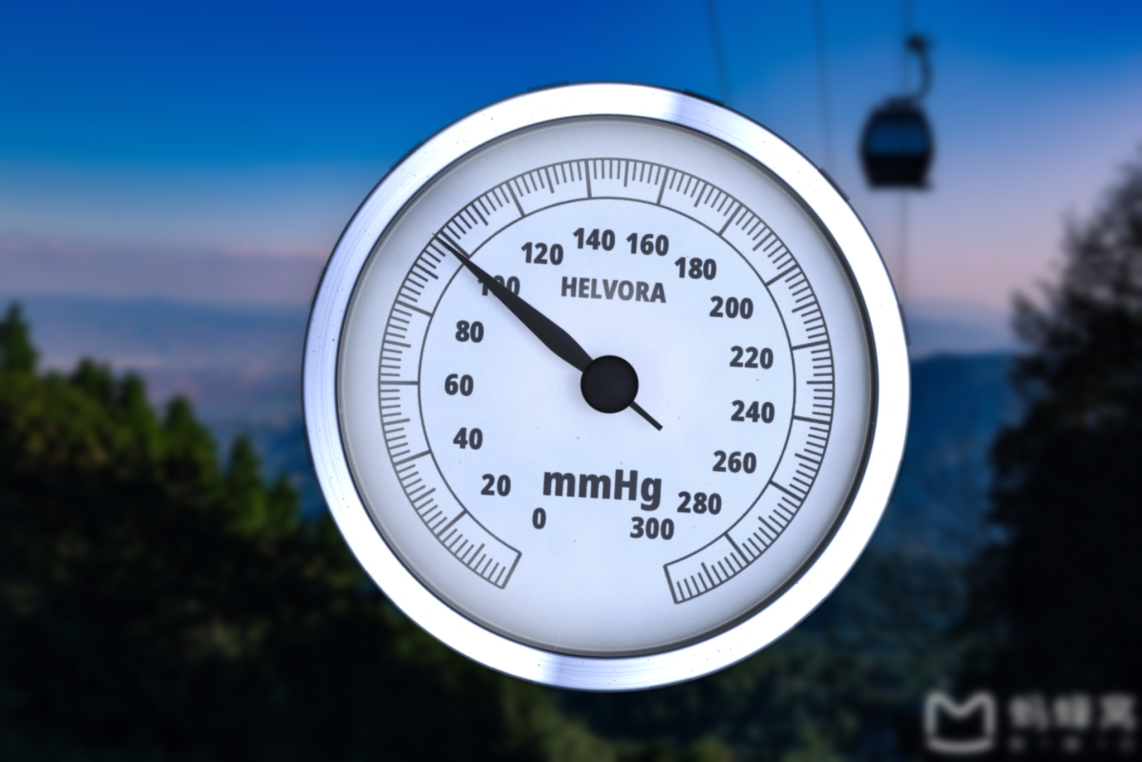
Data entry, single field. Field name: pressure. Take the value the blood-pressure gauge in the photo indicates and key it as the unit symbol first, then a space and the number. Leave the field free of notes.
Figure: mmHg 98
